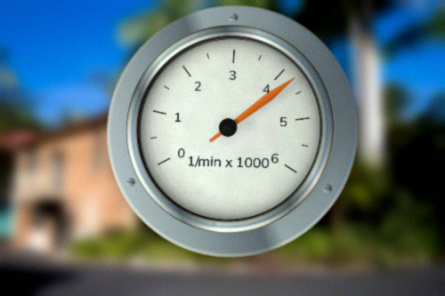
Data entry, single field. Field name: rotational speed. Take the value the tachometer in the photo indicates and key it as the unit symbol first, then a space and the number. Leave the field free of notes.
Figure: rpm 4250
